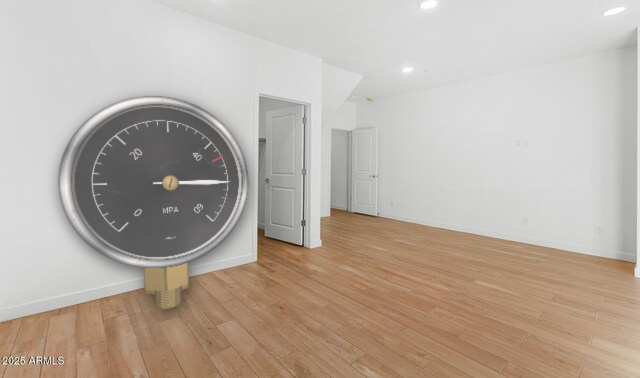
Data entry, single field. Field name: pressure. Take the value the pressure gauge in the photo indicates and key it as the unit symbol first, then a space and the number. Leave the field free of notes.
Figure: MPa 50
